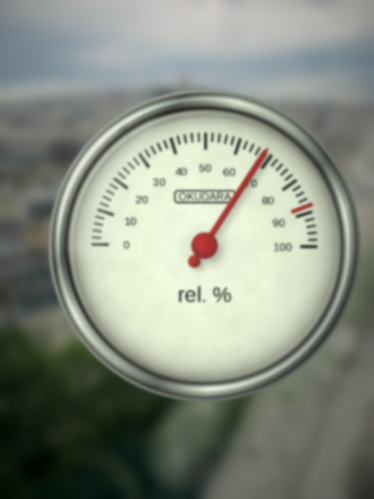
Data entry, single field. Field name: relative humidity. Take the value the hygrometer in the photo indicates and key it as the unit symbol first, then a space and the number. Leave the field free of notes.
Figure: % 68
